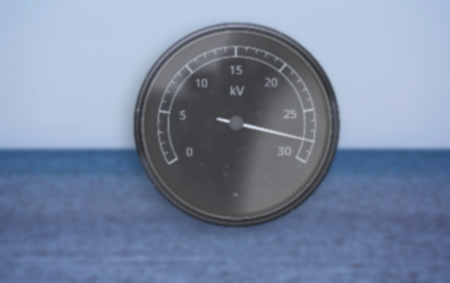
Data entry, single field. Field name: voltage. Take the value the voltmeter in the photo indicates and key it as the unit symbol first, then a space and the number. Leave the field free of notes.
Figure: kV 28
